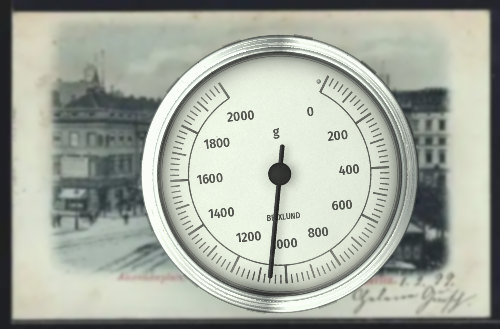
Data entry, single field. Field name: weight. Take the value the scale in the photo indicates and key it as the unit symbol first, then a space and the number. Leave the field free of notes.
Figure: g 1060
